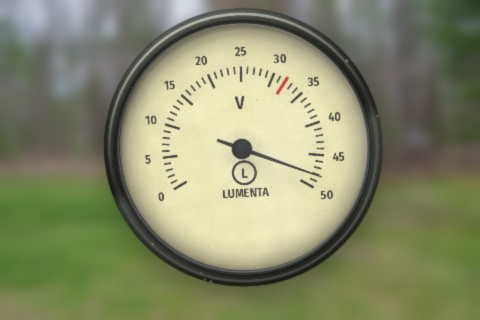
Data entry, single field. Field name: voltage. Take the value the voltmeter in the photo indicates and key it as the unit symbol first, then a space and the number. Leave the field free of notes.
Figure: V 48
